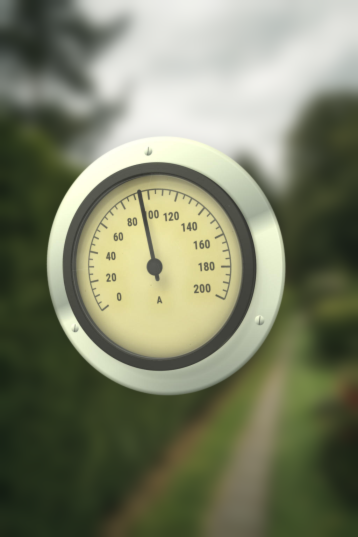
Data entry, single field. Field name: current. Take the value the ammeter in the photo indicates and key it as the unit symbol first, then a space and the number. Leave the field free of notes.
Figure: A 95
